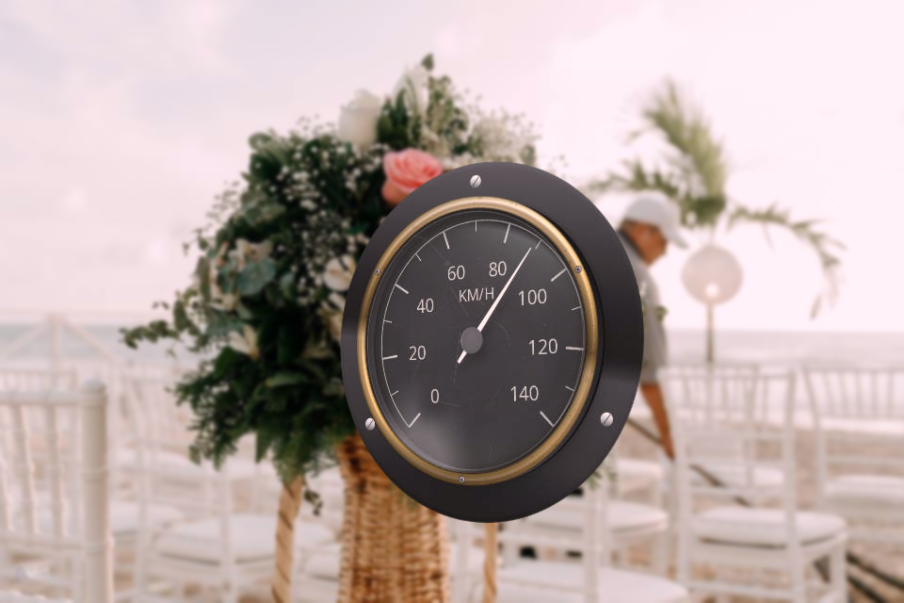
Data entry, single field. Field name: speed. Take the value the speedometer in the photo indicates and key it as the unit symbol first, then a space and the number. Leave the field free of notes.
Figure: km/h 90
